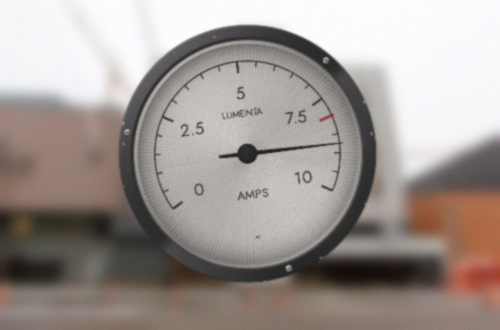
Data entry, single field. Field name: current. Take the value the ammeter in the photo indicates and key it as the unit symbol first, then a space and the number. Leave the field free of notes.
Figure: A 8.75
